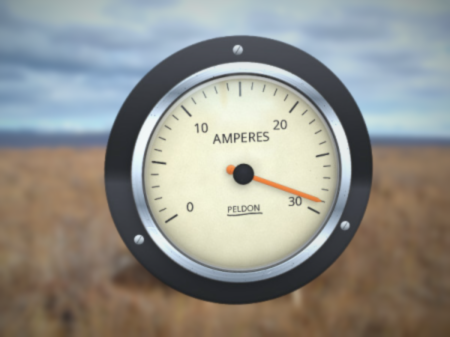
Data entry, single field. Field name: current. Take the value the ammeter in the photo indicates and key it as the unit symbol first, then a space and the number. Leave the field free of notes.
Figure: A 29
